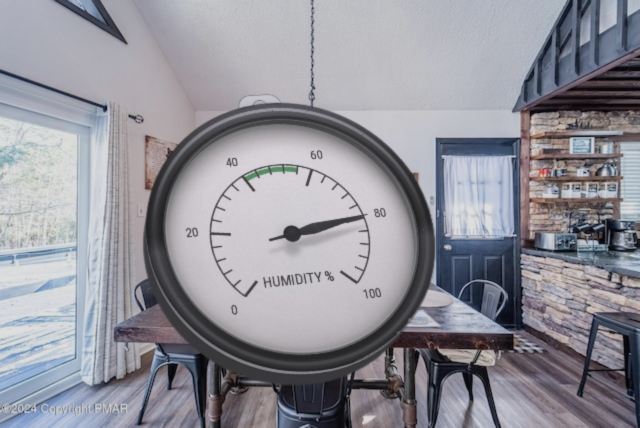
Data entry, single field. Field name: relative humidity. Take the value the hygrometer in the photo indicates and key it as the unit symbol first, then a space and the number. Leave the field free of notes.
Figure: % 80
